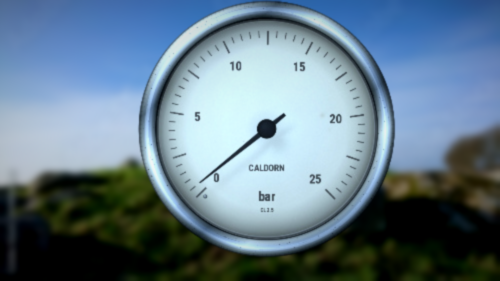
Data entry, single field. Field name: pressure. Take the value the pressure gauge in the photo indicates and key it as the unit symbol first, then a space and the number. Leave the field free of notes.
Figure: bar 0.5
